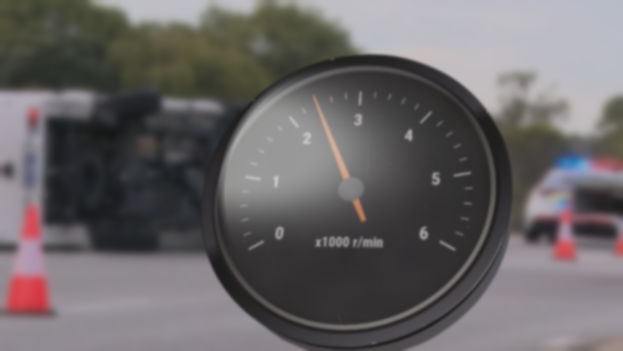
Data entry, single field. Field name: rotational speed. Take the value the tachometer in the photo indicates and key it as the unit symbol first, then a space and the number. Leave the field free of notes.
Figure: rpm 2400
